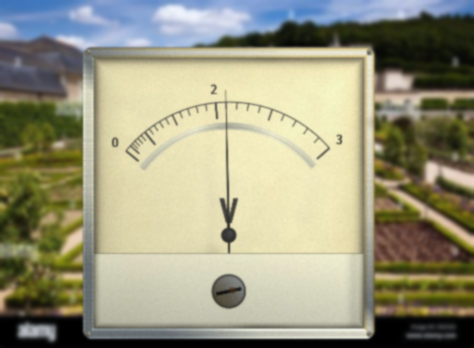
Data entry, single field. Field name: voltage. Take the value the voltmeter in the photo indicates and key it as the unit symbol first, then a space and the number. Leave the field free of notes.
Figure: V 2.1
